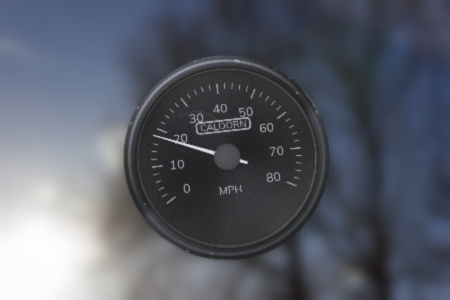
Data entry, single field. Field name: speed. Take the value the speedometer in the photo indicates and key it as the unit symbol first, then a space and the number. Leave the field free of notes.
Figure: mph 18
